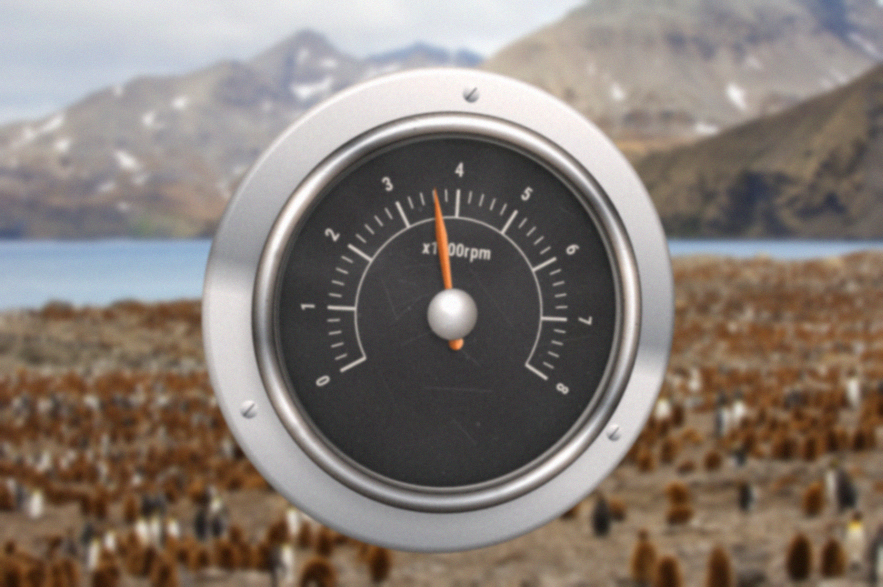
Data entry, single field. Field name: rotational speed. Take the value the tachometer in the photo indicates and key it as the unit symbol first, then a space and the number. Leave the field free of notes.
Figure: rpm 3600
